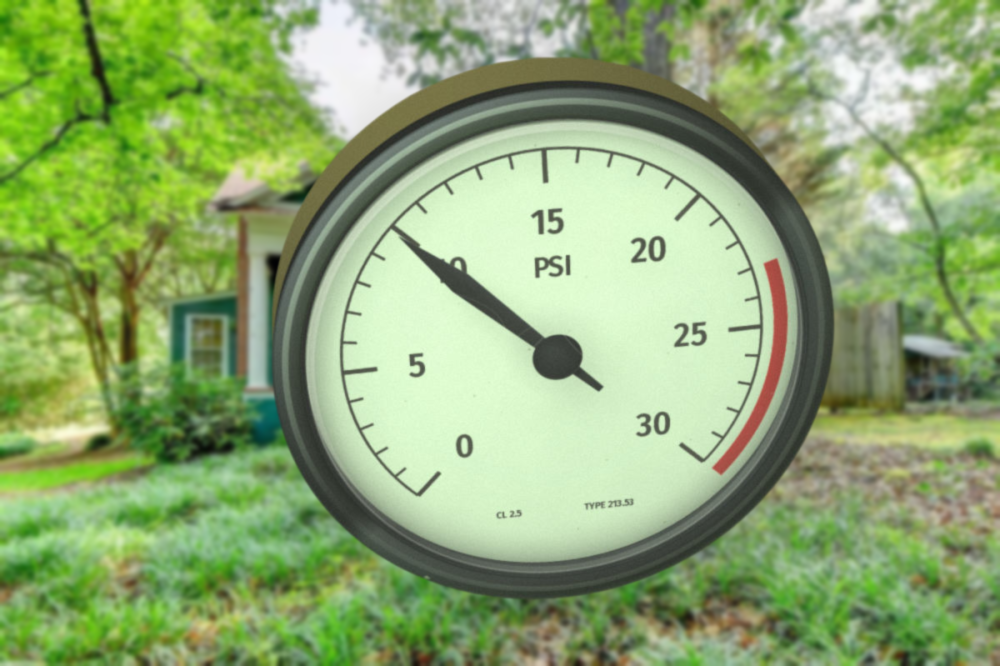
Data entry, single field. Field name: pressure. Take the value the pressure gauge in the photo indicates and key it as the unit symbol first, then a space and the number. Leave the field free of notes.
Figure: psi 10
